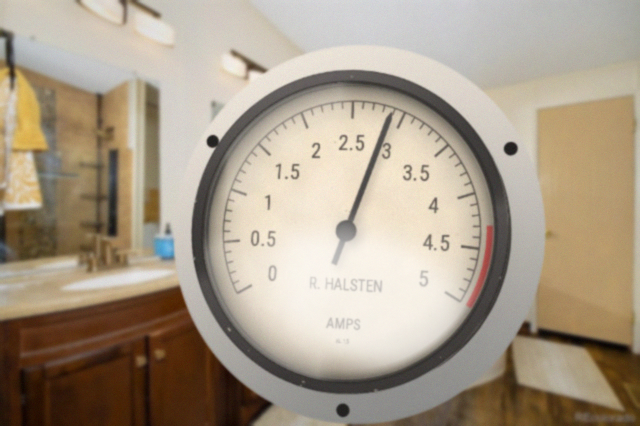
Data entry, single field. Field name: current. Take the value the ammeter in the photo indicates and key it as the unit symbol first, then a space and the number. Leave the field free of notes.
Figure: A 2.9
